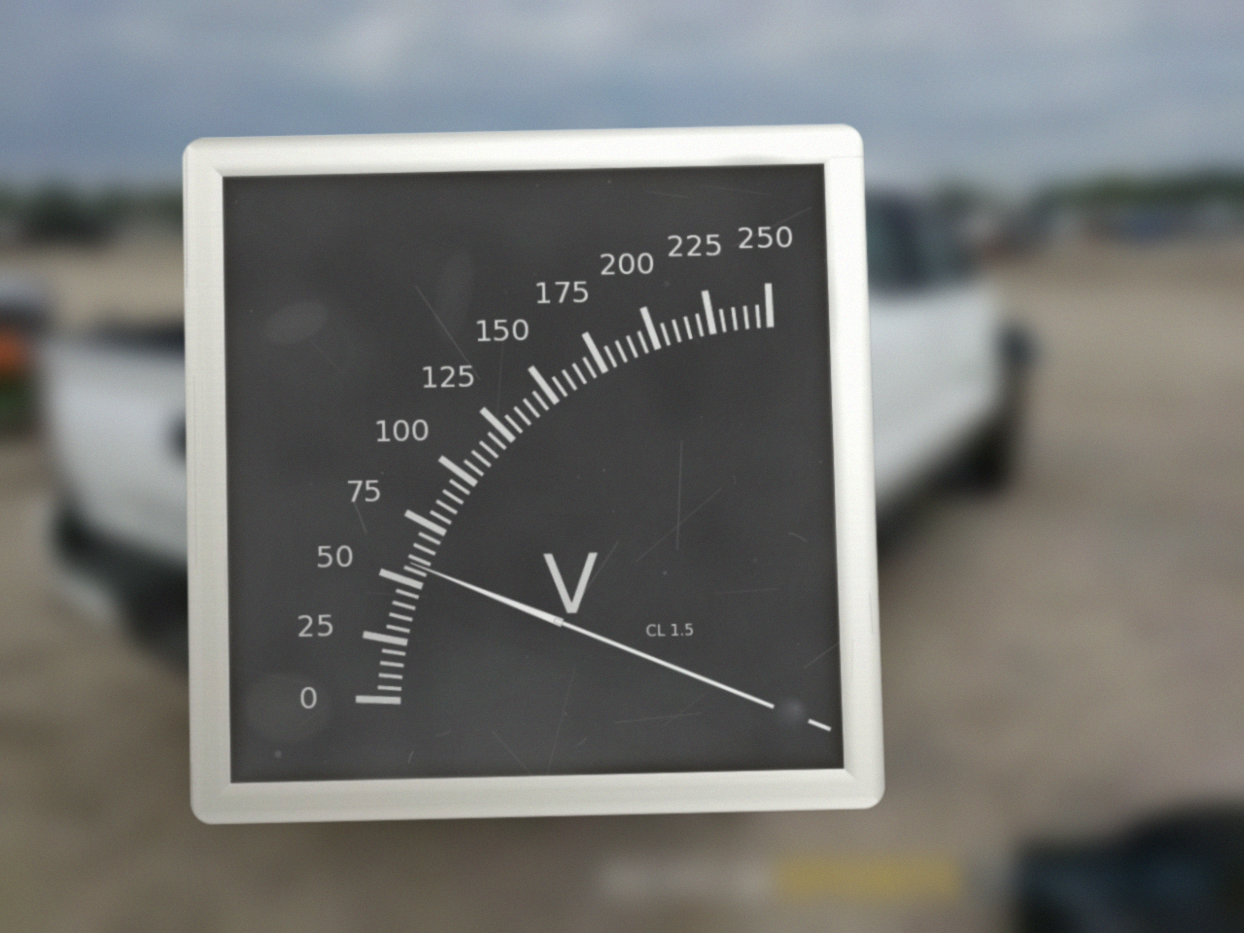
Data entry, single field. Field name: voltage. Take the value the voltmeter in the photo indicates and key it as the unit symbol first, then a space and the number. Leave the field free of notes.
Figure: V 57.5
